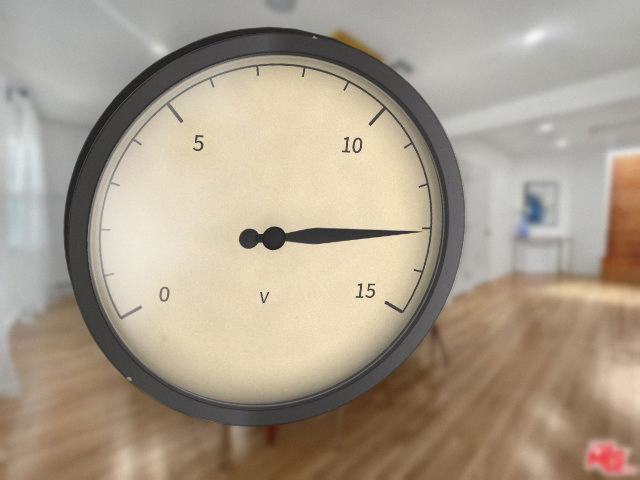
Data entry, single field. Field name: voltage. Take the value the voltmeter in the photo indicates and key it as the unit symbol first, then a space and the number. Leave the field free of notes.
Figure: V 13
